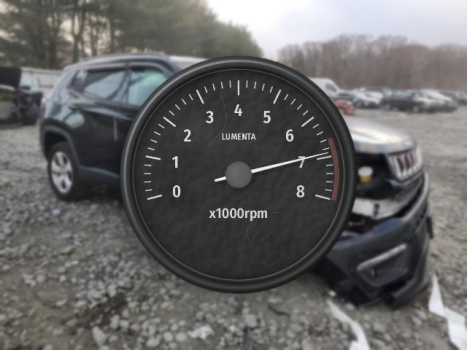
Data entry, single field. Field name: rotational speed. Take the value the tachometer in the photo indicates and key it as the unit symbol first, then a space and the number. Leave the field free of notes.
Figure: rpm 6900
